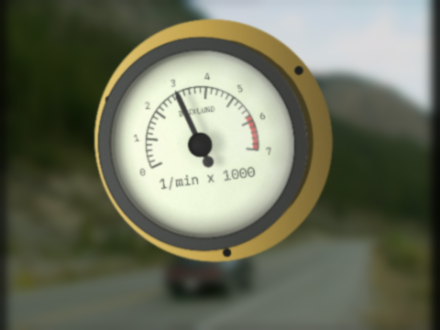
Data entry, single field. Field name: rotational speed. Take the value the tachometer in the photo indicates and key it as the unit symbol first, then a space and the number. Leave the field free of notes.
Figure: rpm 3000
